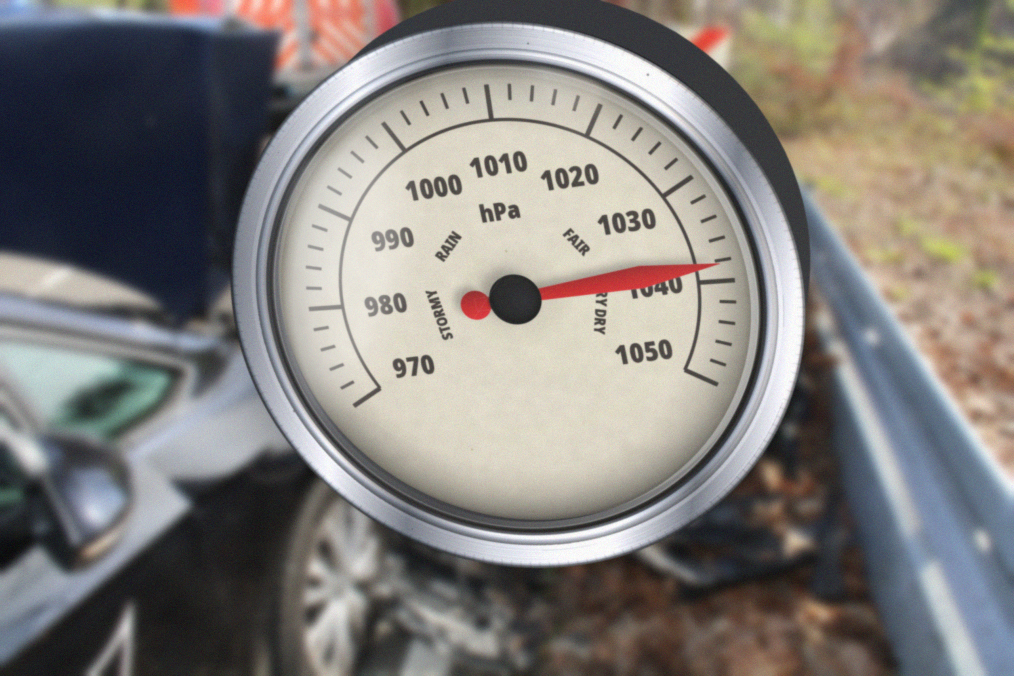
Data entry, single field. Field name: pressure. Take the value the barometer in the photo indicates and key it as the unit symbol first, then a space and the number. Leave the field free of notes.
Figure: hPa 1038
